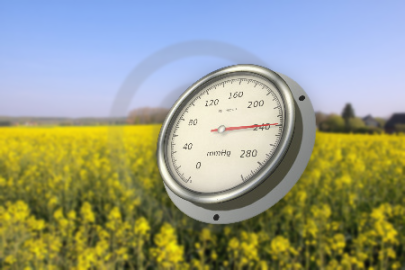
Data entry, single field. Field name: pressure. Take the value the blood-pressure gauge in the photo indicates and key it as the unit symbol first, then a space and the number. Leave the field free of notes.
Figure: mmHg 240
